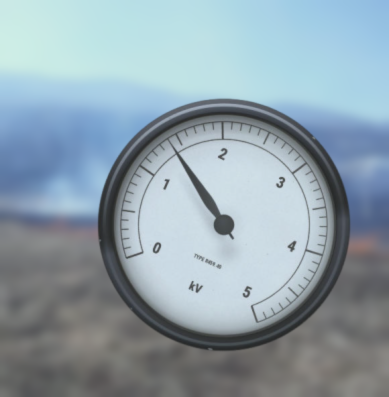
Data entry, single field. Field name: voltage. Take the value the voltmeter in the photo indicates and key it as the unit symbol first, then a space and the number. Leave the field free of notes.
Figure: kV 1.4
